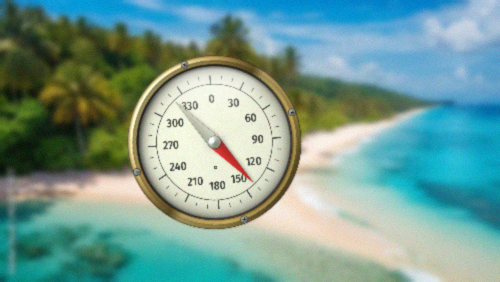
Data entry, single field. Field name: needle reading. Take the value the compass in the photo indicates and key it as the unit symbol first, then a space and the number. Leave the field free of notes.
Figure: ° 140
